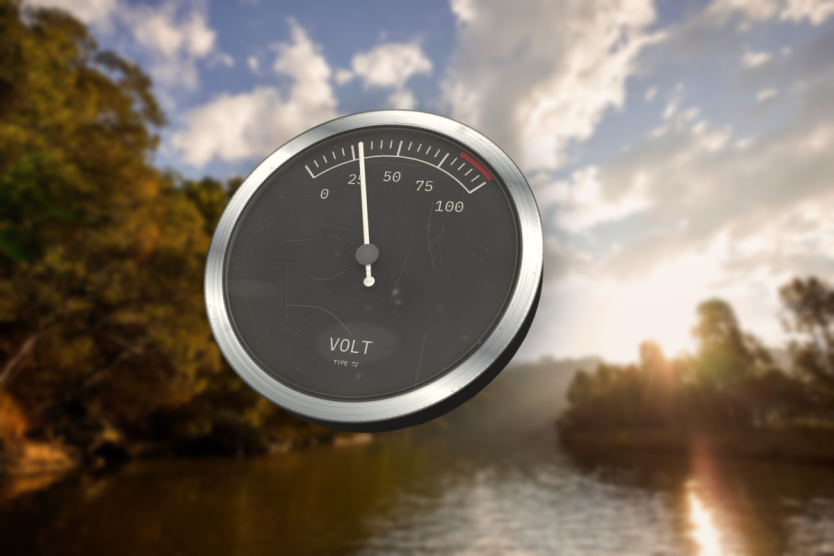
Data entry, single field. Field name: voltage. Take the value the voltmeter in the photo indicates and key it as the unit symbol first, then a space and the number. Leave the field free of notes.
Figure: V 30
